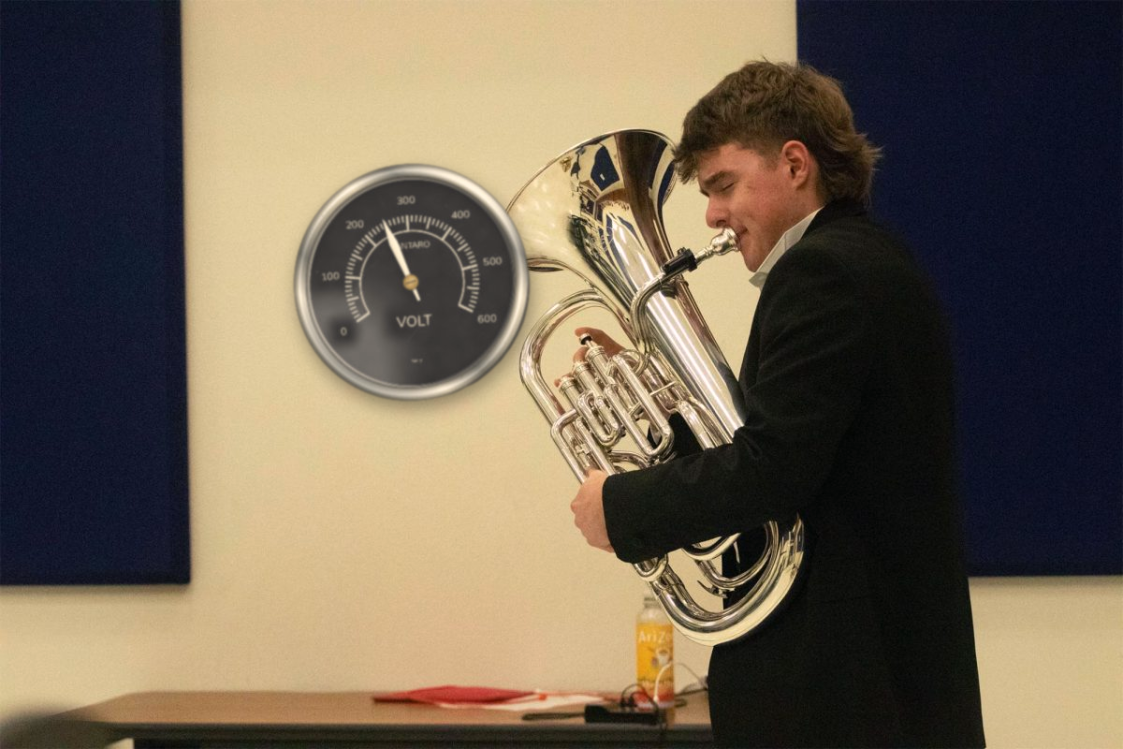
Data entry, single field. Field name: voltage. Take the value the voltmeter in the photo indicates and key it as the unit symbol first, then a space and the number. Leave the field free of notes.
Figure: V 250
